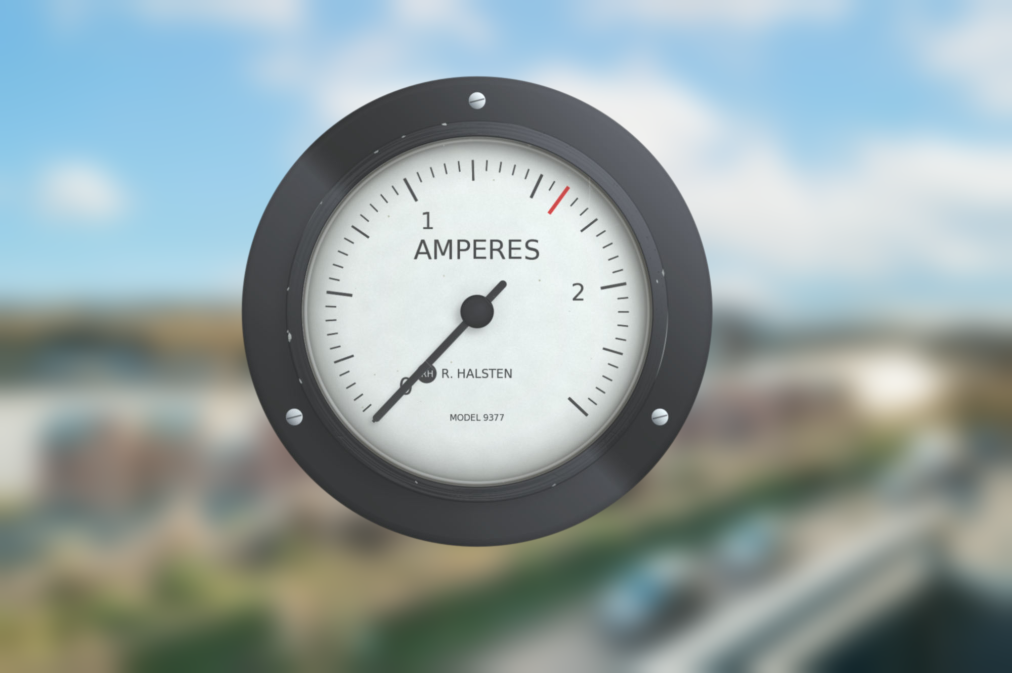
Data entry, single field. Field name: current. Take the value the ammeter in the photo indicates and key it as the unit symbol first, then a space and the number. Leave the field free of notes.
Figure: A 0
